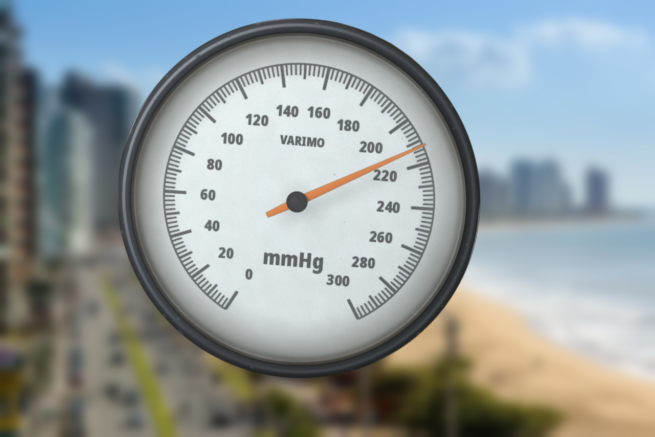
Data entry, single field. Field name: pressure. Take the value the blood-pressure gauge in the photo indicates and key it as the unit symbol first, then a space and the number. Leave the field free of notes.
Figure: mmHg 212
